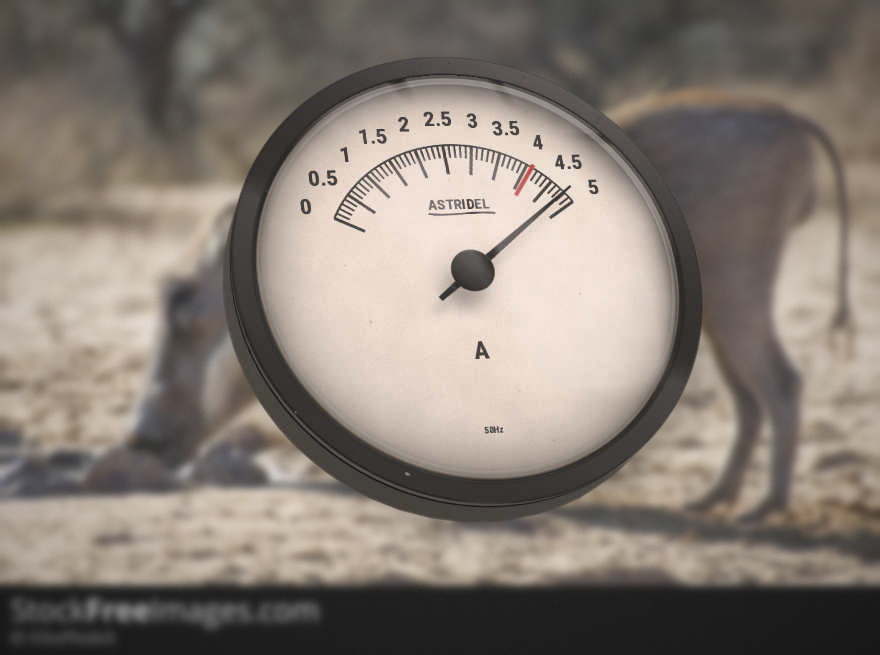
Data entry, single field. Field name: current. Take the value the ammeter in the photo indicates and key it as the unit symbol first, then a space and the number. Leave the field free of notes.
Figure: A 4.8
